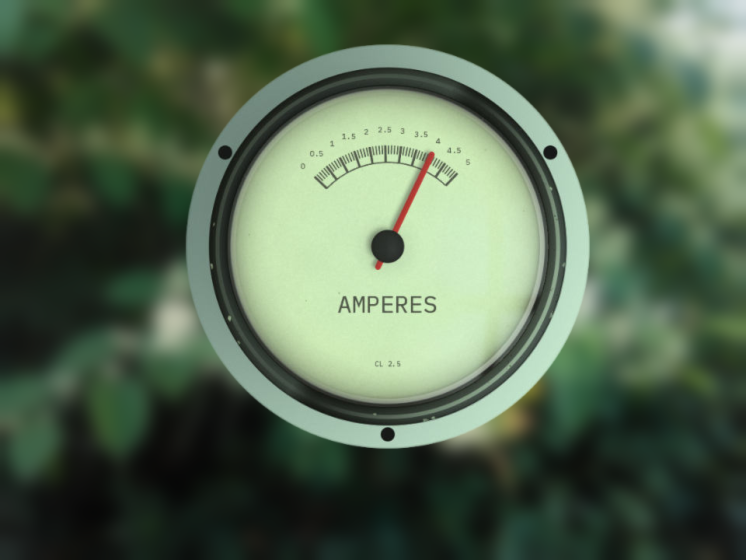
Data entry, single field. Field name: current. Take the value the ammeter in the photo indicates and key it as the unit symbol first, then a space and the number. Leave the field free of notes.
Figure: A 4
